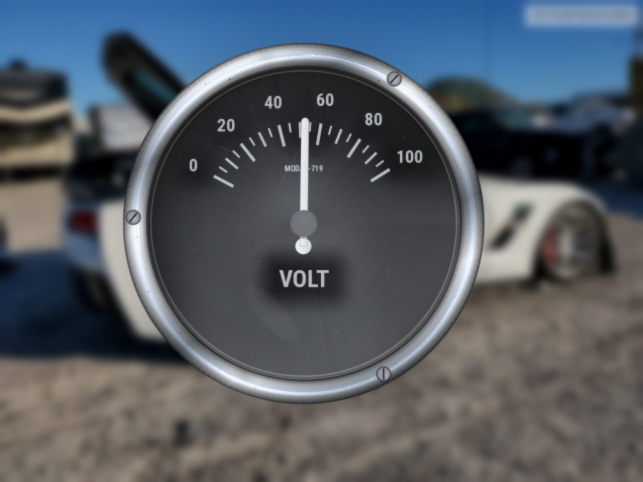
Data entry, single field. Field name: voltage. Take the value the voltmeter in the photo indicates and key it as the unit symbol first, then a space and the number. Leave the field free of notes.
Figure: V 52.5
